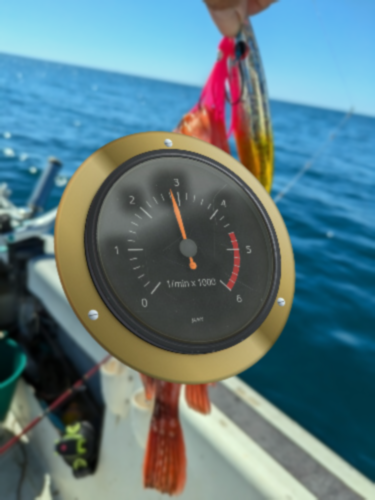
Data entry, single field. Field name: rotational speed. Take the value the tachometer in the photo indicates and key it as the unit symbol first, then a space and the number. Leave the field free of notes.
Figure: rpm 2800
